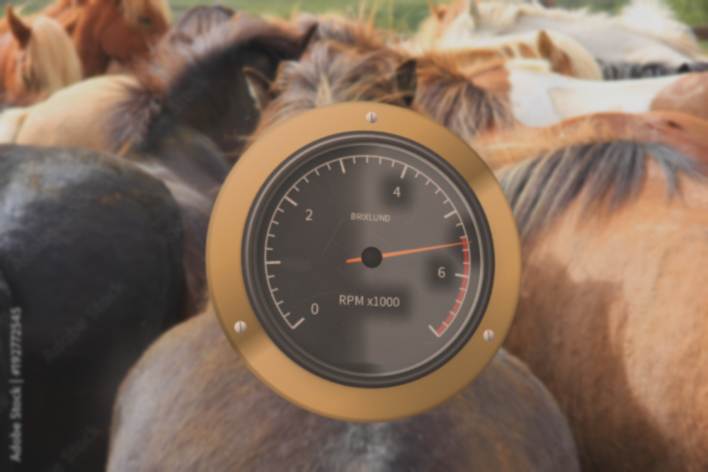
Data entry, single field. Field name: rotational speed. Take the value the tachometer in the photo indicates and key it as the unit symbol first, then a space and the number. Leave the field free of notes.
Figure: rpm 5500
